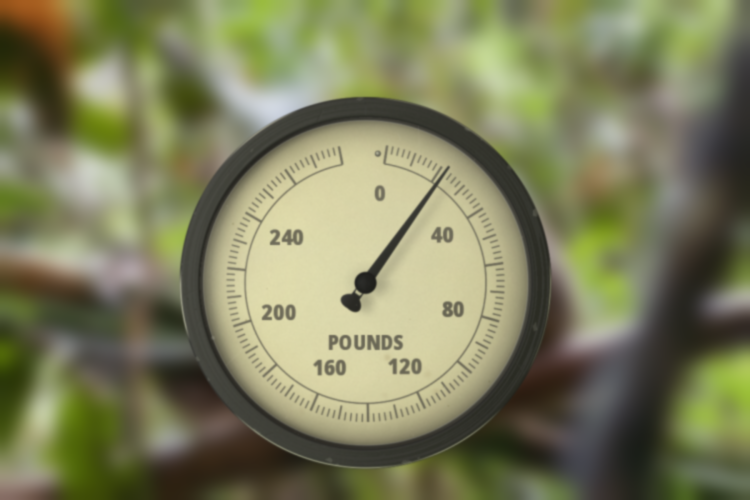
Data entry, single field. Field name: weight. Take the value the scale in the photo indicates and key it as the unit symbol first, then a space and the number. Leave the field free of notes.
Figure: lb 22
